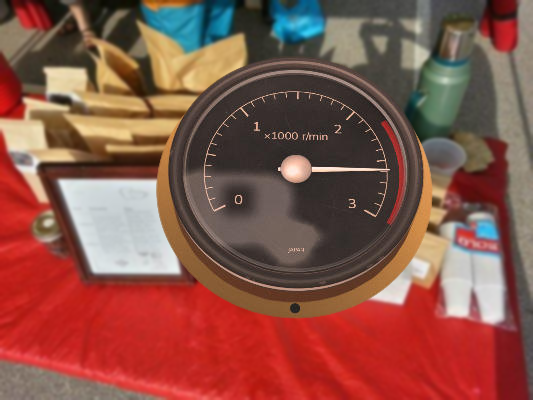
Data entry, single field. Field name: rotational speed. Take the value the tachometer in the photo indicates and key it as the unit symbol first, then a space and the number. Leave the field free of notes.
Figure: rpm 2600
